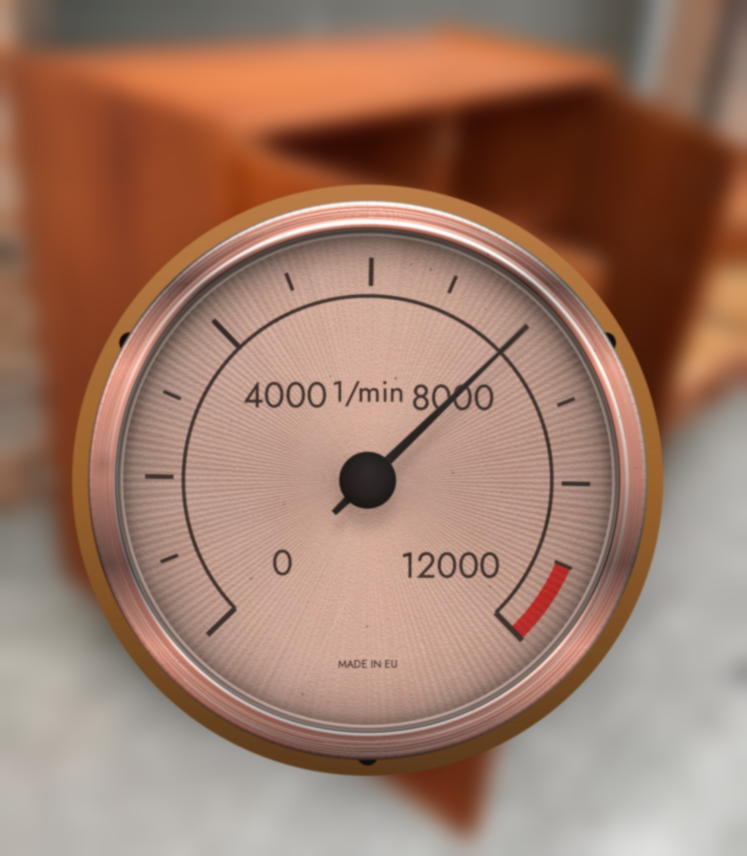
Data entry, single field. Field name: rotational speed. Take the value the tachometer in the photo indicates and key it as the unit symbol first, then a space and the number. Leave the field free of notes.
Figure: rpm 8000
